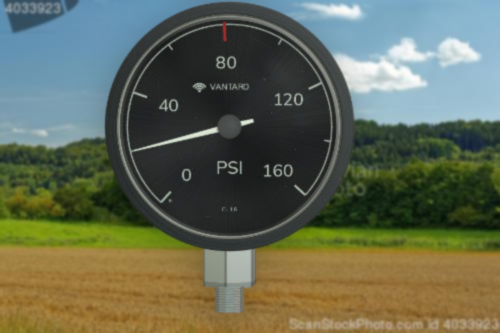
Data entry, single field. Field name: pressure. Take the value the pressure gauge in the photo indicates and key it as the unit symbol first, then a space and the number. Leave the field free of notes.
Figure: psi 20
